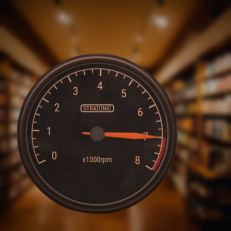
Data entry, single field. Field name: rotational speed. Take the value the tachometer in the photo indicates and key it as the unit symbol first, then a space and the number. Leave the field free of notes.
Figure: rpm 7000
